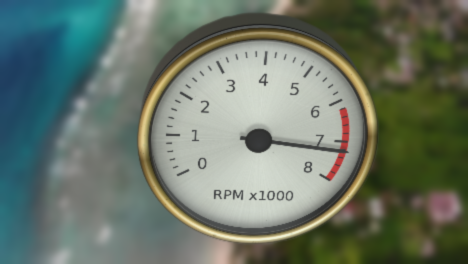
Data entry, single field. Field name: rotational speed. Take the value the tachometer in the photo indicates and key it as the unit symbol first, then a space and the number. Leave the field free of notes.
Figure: rpm 7200
